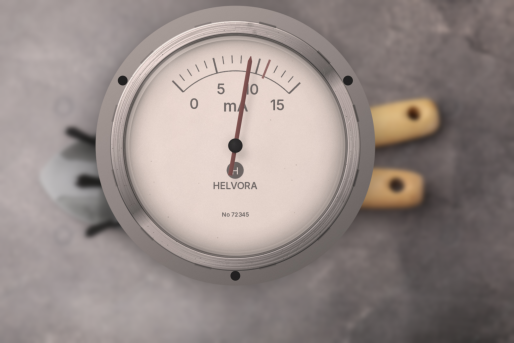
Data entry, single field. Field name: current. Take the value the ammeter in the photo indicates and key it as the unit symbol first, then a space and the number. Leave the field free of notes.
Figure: mA 9
